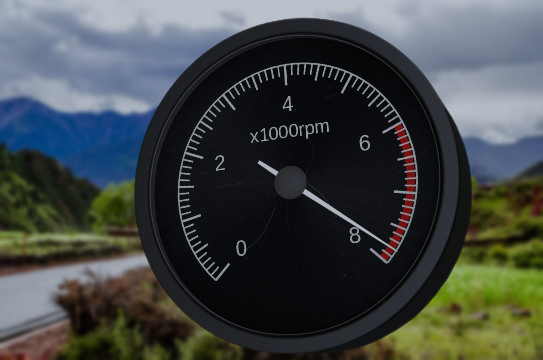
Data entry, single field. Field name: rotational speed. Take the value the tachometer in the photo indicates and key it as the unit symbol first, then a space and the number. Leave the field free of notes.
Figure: rpm 7800
